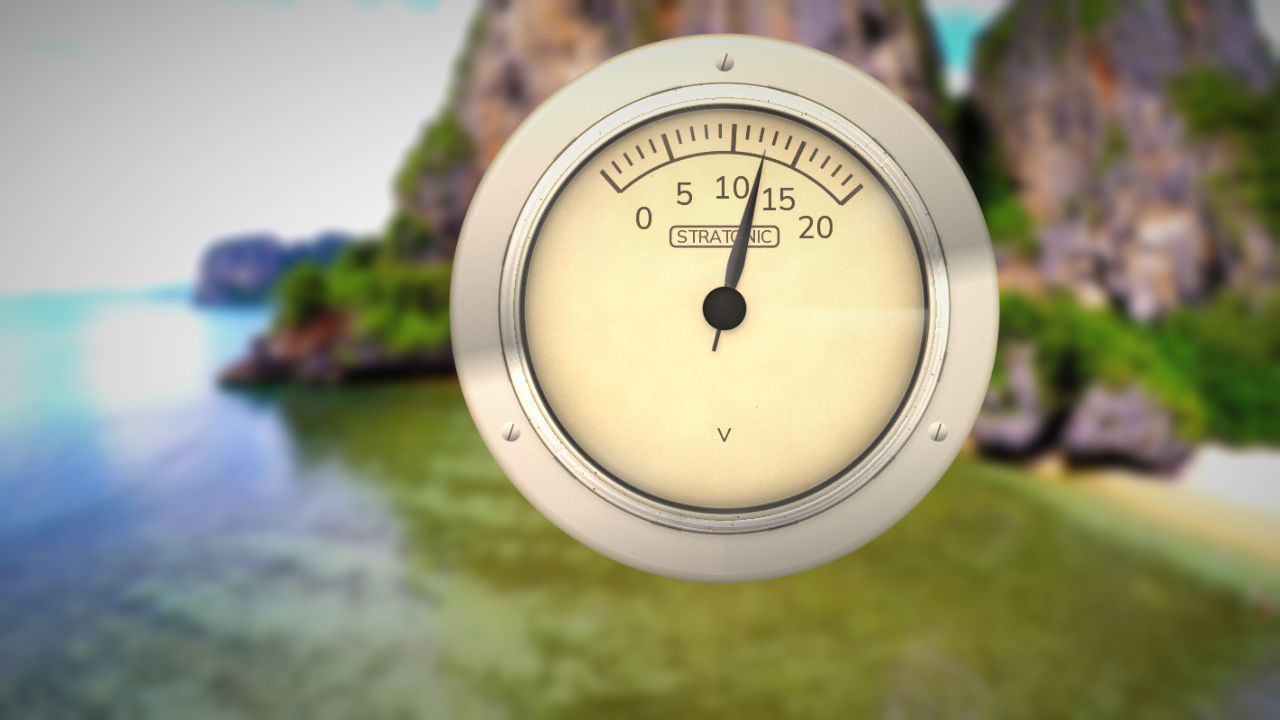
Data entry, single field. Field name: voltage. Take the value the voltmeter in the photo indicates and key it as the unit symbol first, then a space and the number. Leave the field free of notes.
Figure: V 12.5
